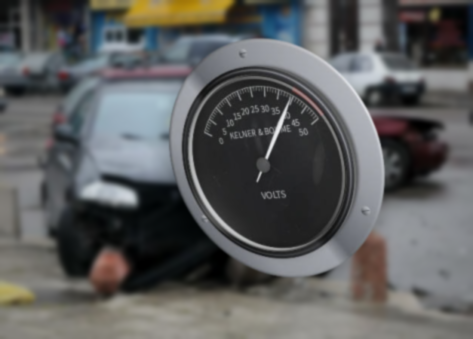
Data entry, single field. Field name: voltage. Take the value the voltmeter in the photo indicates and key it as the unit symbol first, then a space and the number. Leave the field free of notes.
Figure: V 40
